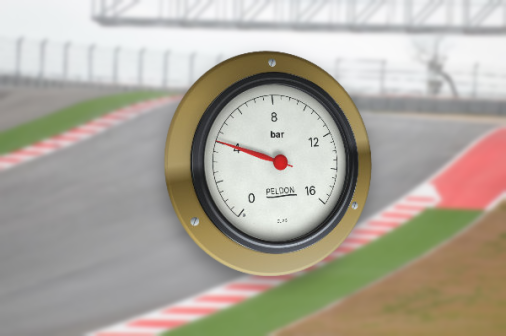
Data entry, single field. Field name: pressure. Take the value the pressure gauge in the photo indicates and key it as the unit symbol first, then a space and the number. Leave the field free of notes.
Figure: bar 4
